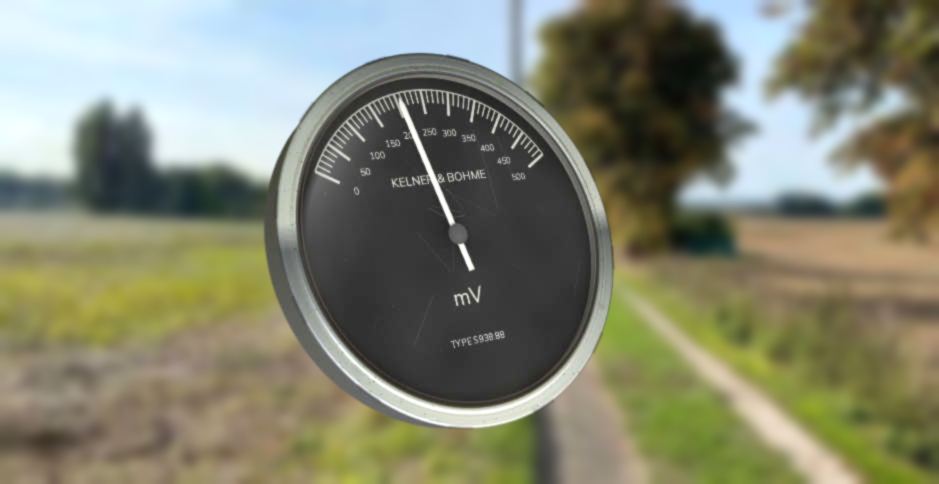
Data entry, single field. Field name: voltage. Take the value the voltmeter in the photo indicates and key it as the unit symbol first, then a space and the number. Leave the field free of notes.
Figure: mV 200
